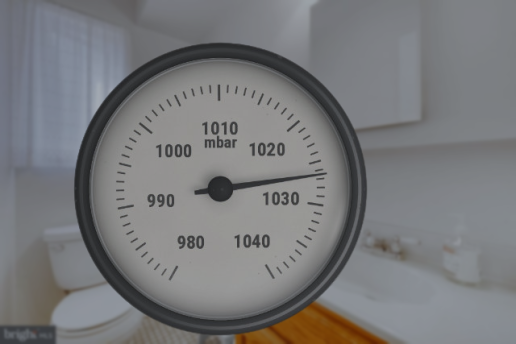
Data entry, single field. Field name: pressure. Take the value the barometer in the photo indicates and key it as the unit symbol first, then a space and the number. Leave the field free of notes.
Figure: mbar 1026.5
